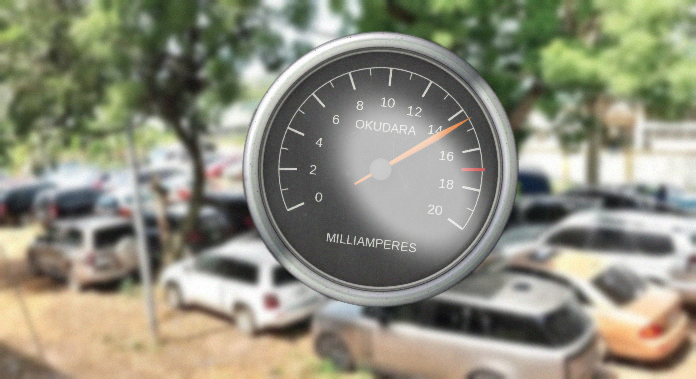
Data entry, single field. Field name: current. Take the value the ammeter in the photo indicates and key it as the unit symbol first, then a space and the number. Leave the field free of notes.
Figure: mA 14.5
